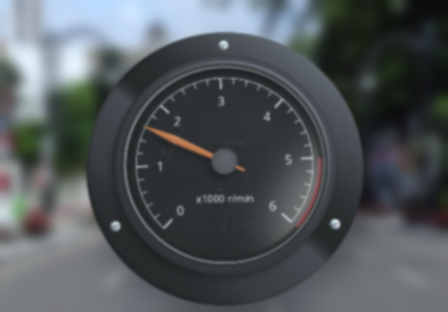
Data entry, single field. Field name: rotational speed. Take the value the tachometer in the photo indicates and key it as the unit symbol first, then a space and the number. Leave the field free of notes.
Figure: rpm 1600
